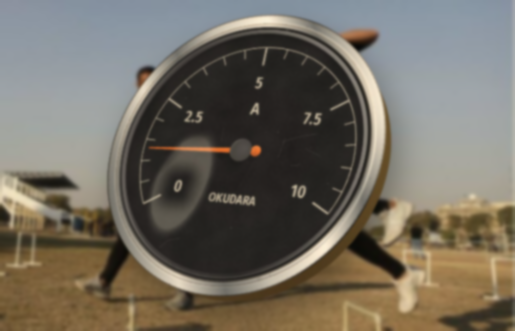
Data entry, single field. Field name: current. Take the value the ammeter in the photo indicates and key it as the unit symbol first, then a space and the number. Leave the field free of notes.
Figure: A 1.25
